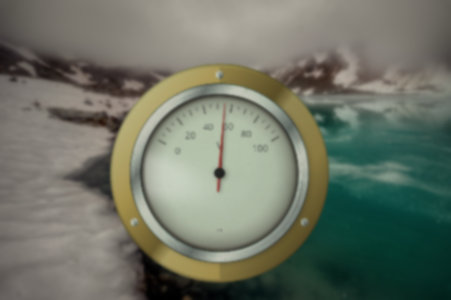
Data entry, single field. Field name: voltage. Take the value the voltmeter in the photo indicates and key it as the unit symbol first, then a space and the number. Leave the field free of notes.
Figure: V 55
